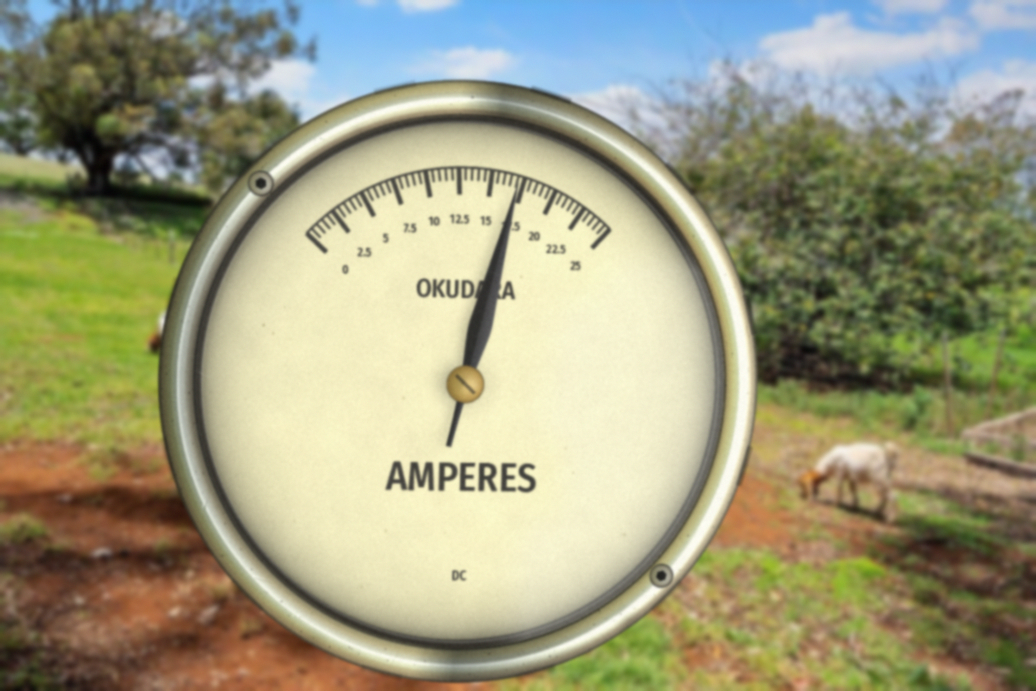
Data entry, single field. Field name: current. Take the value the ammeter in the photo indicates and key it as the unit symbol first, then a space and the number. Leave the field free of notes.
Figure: A 17
